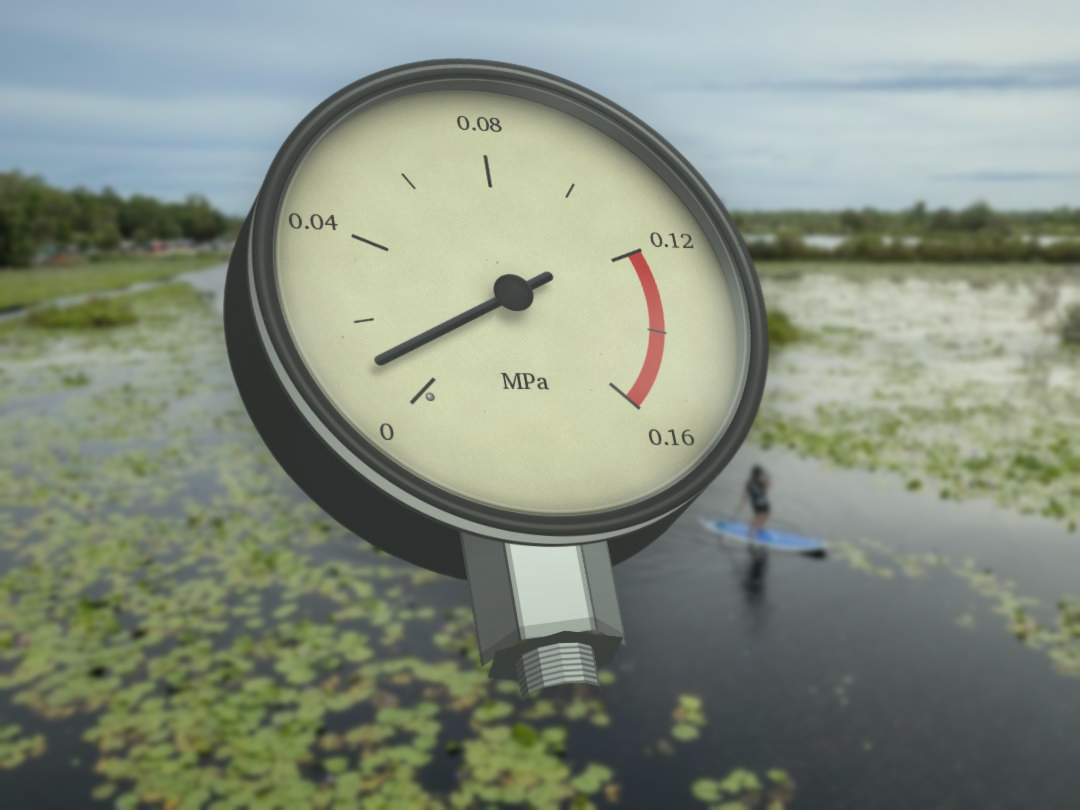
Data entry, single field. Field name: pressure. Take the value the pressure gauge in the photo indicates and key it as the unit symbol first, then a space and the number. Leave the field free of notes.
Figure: MPa 0.01
